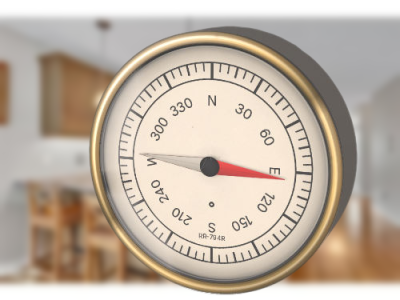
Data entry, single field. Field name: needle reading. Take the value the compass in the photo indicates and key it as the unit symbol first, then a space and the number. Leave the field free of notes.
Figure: ° 95
